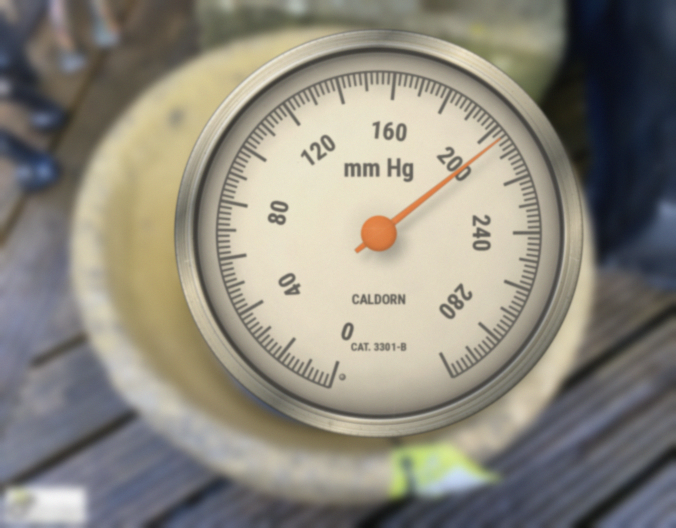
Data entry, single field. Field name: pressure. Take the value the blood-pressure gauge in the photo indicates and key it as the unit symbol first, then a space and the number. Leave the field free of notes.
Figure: mmHg 204
